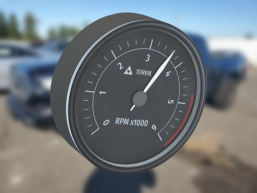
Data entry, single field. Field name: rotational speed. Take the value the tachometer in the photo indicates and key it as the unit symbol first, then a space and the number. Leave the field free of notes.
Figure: rpm 3600
